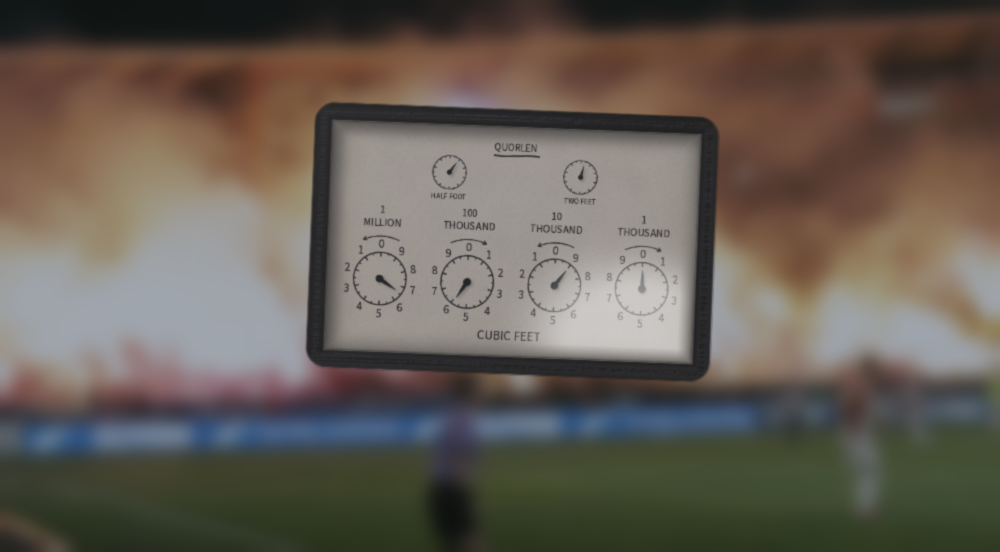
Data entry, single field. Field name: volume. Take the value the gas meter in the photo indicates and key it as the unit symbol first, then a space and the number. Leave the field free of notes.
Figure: ft³ 659000
